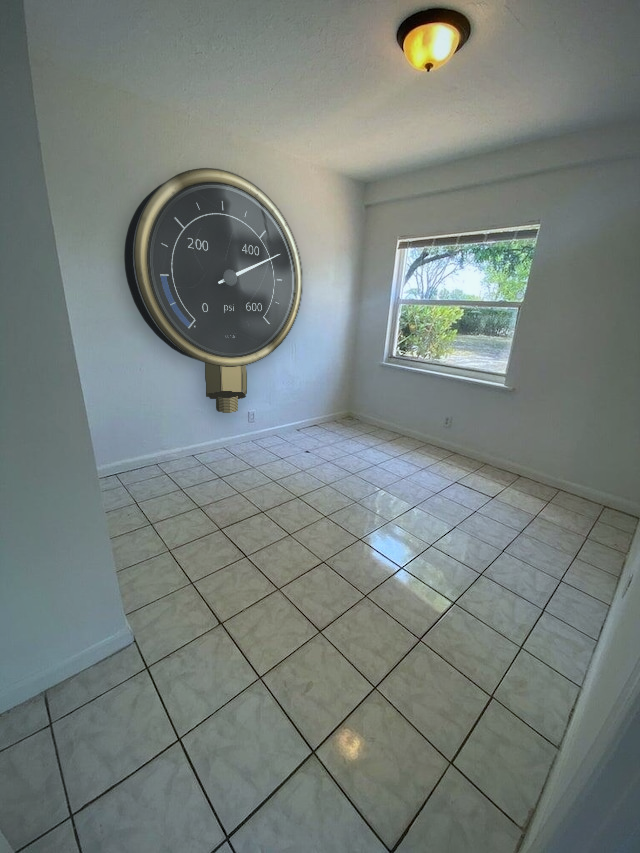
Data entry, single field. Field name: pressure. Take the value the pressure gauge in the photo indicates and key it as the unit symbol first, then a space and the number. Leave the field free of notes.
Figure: psi 450
